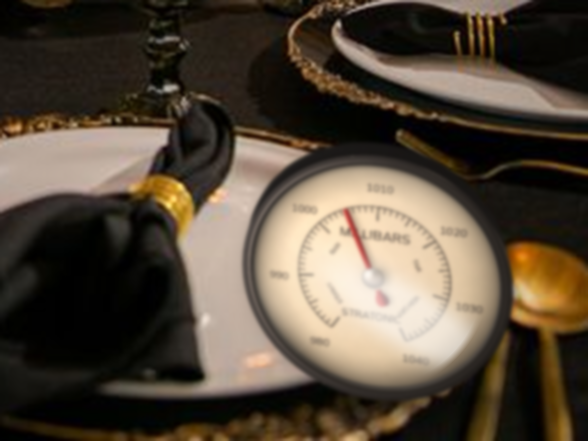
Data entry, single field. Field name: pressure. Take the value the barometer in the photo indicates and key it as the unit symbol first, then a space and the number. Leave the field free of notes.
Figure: mbar 1005
